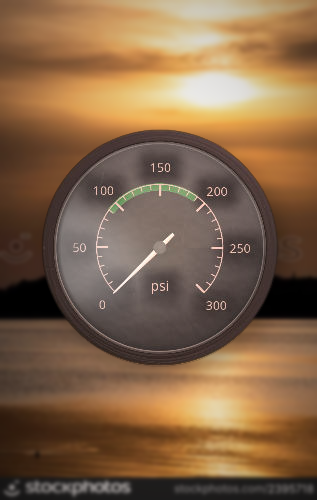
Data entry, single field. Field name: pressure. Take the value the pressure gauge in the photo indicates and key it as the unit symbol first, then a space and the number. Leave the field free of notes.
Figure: psi 0
